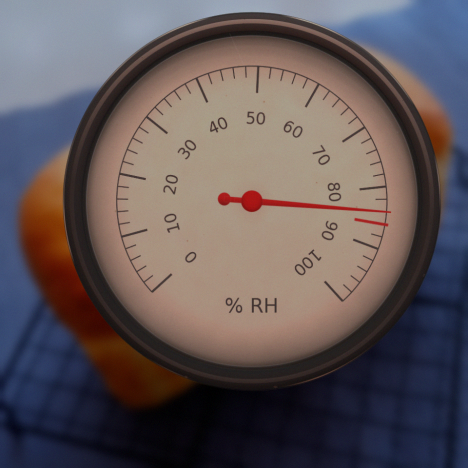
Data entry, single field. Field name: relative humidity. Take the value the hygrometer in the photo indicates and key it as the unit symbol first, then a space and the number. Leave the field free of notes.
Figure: % 84
